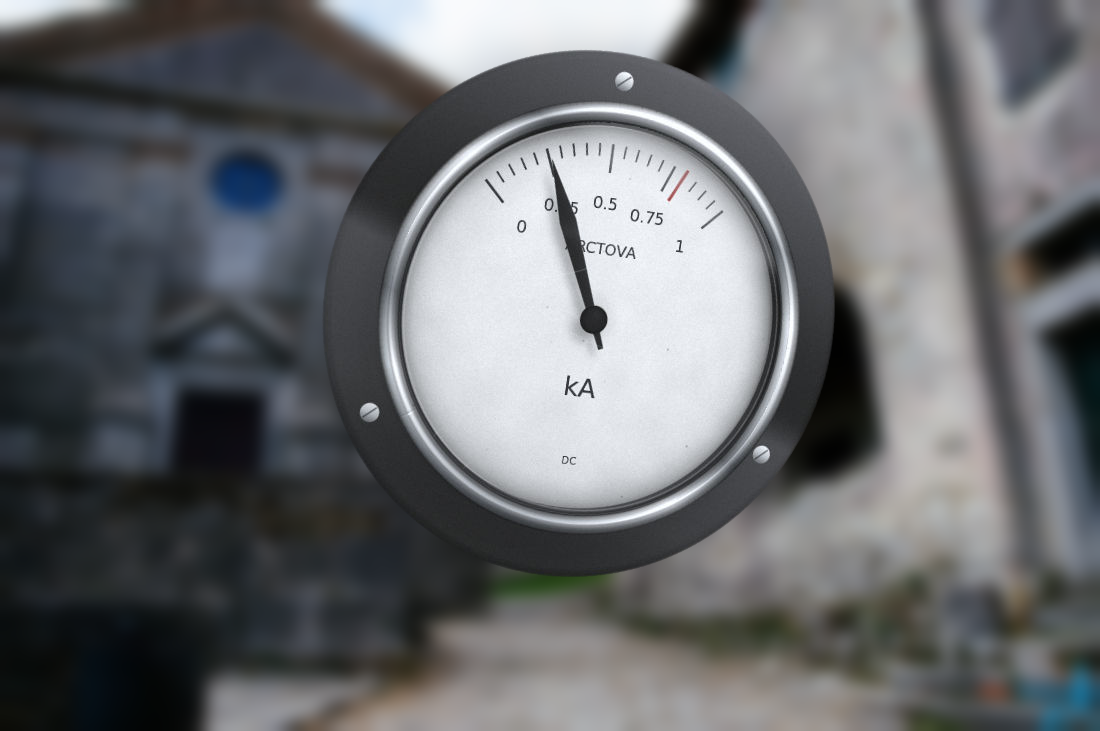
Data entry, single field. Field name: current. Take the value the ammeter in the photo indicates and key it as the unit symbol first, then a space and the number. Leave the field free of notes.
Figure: kA 0.25
